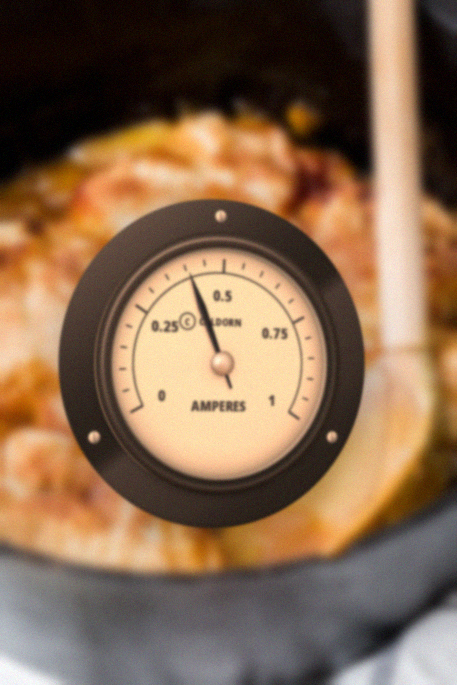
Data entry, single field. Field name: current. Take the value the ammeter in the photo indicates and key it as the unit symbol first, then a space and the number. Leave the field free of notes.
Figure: A 0.4
